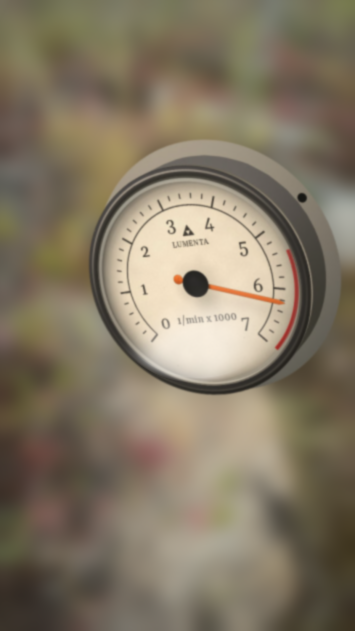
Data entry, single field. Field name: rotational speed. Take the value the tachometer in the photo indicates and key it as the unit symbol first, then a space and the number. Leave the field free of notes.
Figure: rpm 6200
